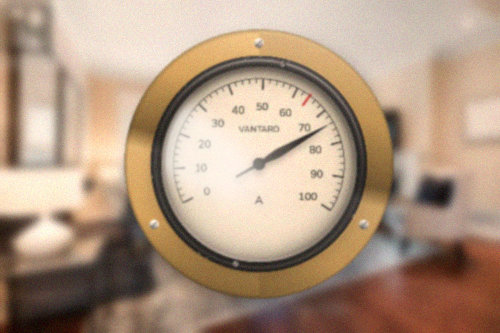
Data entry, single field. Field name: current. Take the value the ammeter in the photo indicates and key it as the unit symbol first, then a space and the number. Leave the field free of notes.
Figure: A 74
